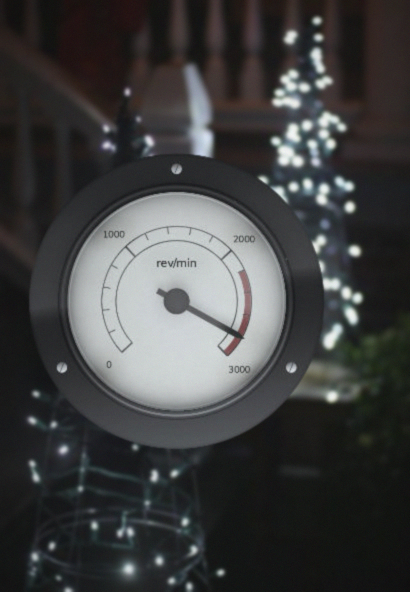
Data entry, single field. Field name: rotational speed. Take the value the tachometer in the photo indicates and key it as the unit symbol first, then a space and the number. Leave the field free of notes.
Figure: rpm 2800
